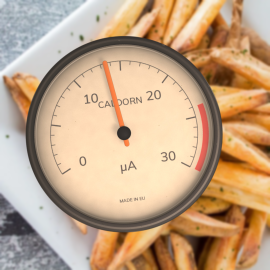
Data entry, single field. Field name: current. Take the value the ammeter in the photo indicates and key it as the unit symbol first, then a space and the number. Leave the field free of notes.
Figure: µA 13.5
